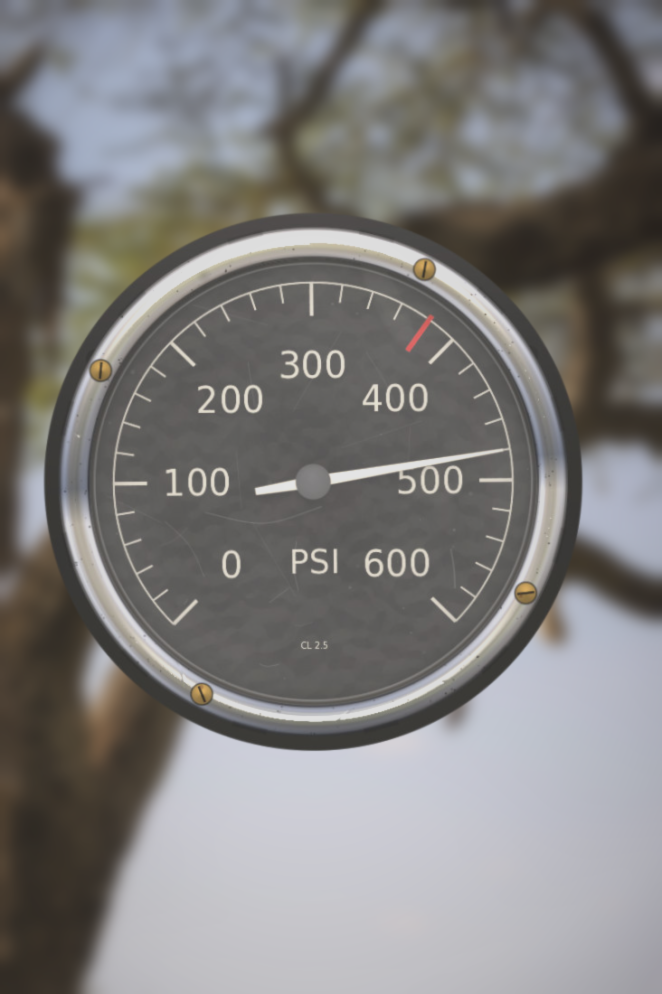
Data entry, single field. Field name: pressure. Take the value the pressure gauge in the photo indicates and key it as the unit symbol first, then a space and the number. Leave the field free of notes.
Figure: psi 480
